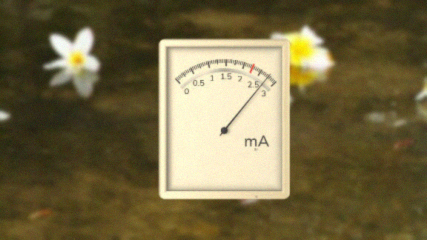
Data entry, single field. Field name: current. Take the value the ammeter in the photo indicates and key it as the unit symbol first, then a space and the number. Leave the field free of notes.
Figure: mA 2.75
